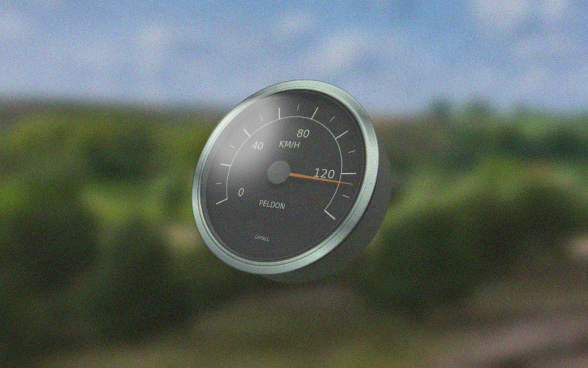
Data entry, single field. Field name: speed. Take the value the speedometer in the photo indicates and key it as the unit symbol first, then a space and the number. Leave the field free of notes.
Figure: km/h 125
